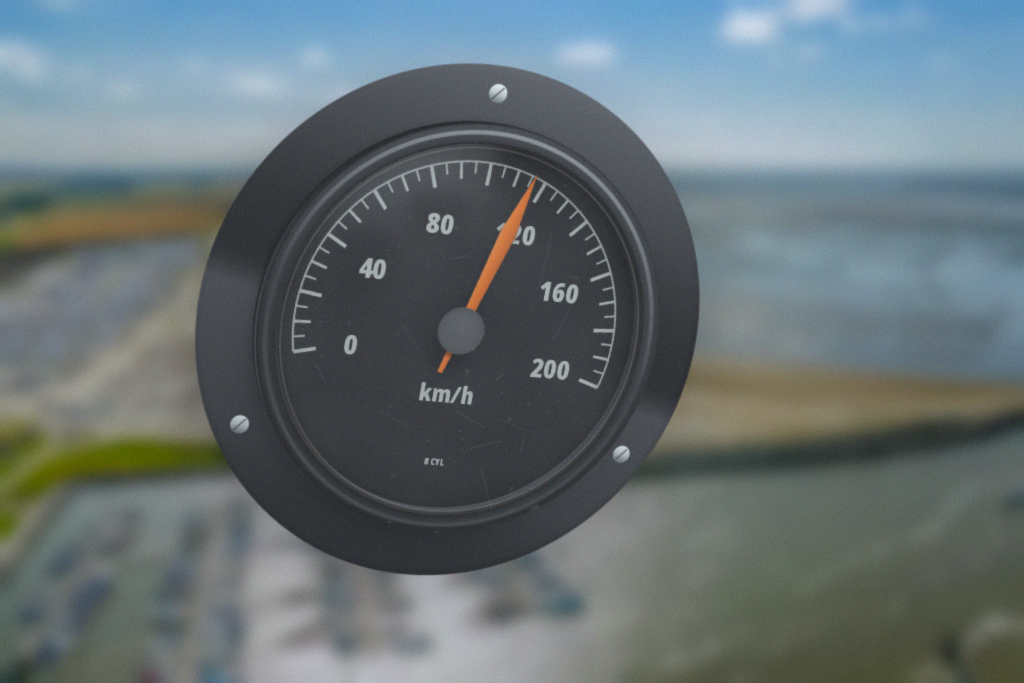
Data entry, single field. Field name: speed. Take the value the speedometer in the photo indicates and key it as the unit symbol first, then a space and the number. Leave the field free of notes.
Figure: km/h 115
